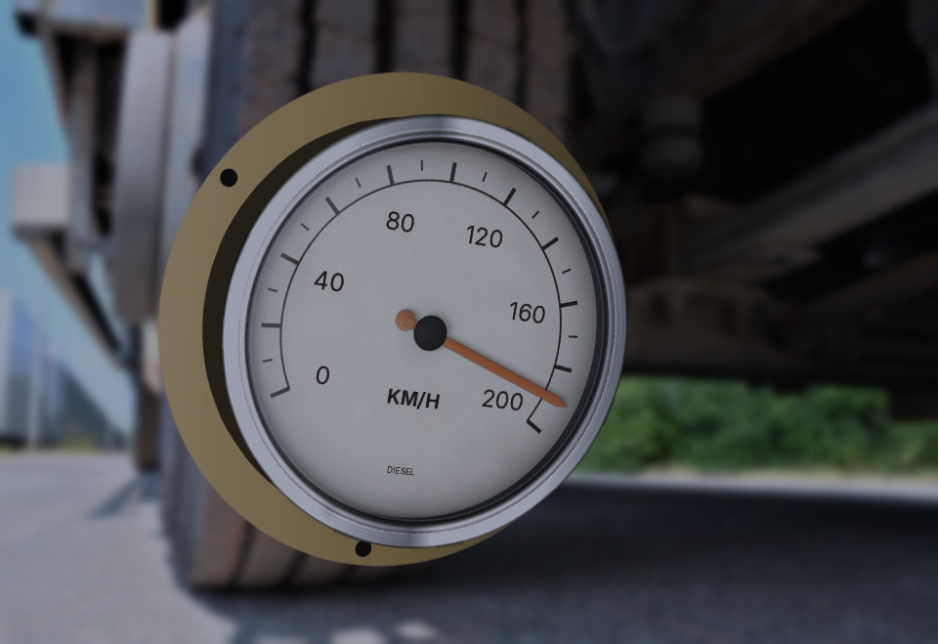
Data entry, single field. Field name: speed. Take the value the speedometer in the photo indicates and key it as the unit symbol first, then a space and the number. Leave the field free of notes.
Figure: km/h 190
